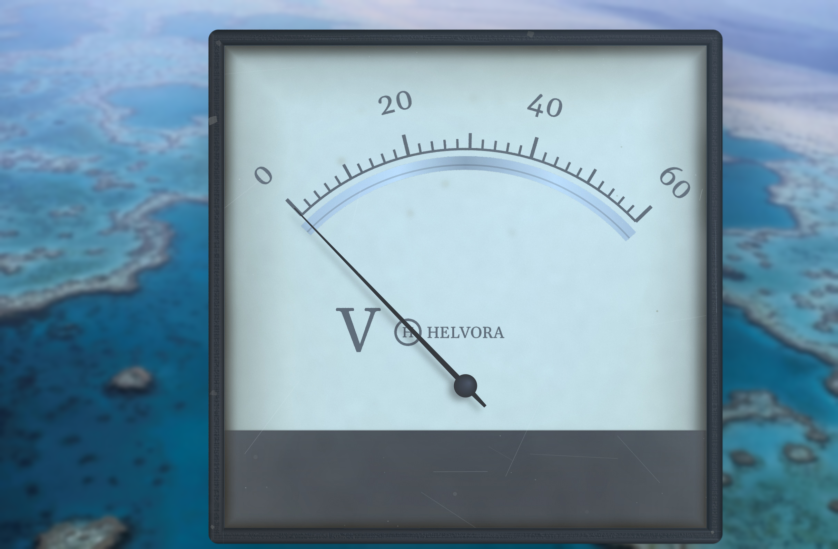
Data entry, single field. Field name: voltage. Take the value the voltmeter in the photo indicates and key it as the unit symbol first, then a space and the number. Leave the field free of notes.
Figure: V 0
